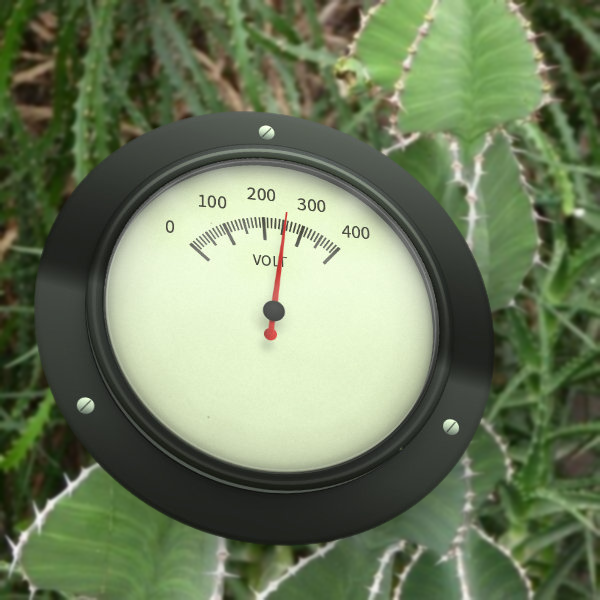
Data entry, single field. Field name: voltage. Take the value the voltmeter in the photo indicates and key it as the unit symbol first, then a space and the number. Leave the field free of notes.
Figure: V 250
